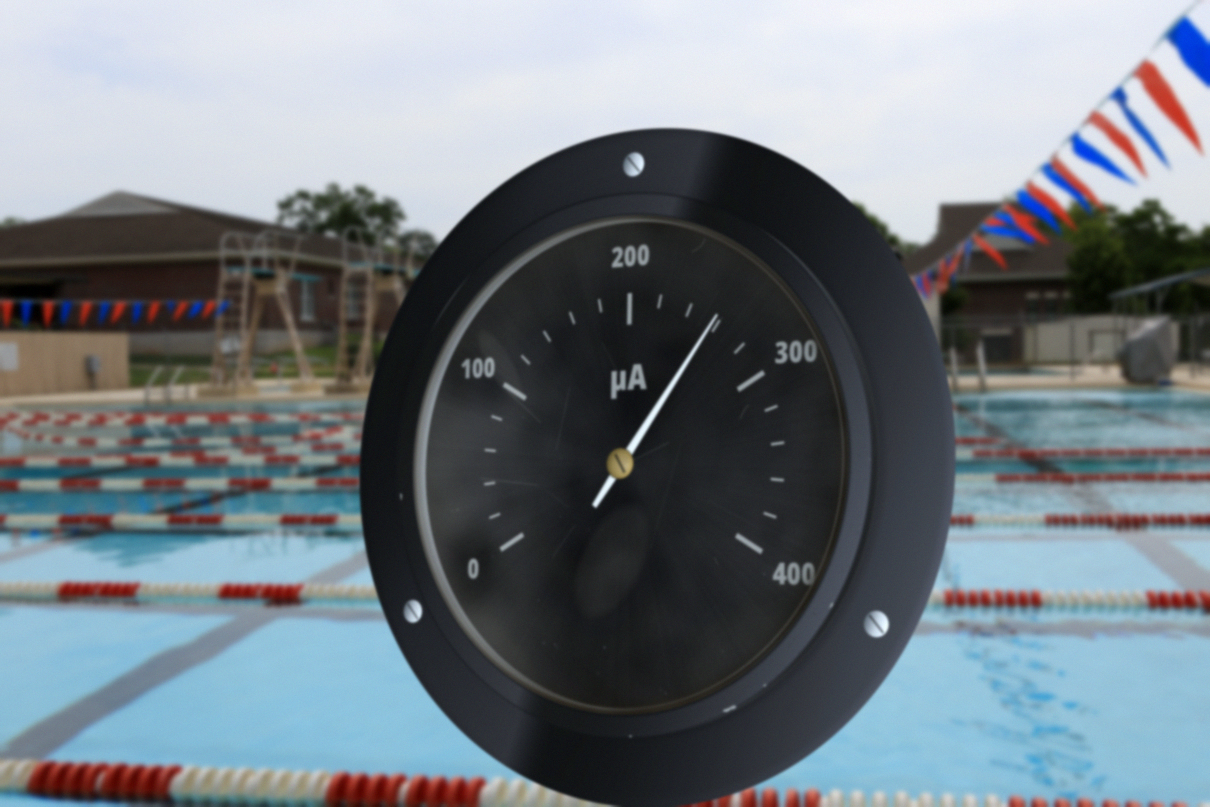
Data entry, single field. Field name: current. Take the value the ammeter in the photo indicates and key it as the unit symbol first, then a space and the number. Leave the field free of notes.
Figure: µA 260
